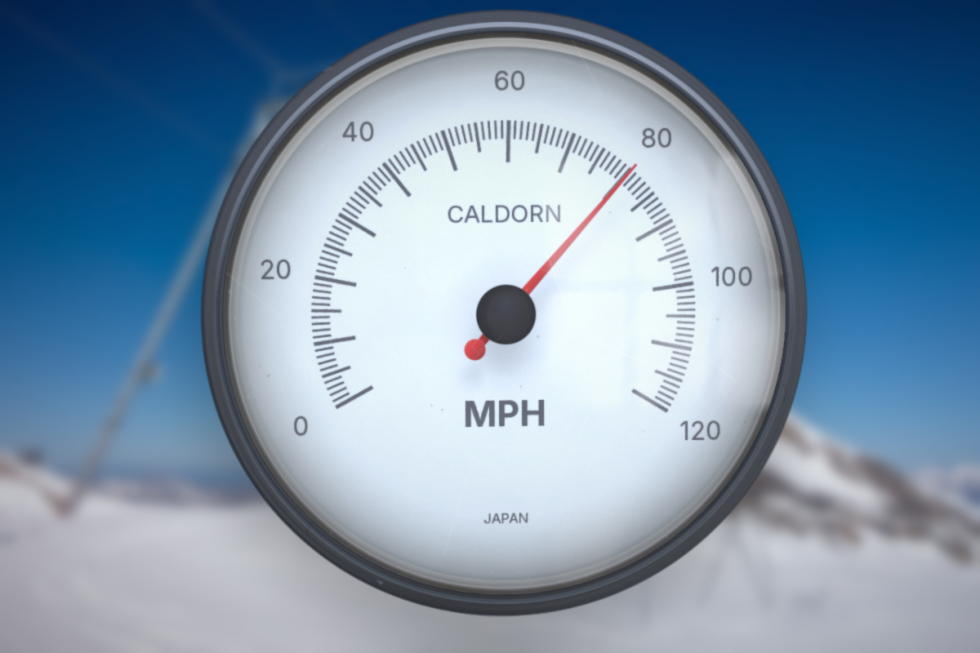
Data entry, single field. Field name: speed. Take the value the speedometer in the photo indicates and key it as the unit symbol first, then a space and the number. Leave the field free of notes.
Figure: mph 80
